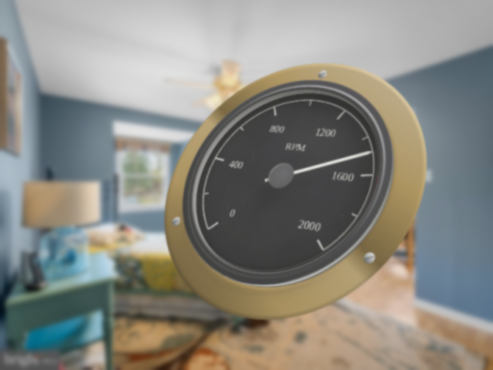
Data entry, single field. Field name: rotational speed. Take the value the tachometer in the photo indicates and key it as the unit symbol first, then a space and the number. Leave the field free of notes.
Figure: rpm 1500
